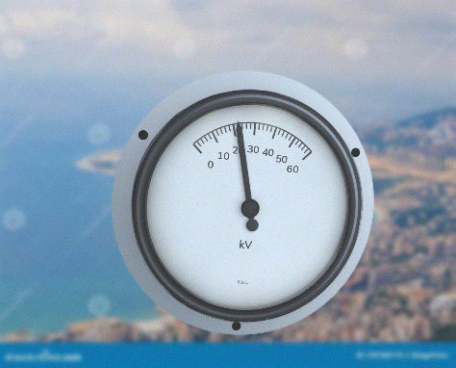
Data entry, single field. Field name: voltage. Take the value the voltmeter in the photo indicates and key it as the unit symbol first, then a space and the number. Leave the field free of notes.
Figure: kV 22
